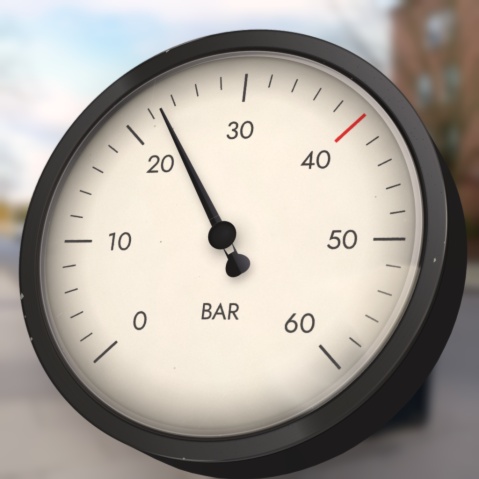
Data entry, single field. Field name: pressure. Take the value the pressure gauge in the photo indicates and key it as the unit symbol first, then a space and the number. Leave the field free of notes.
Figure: bar 23
